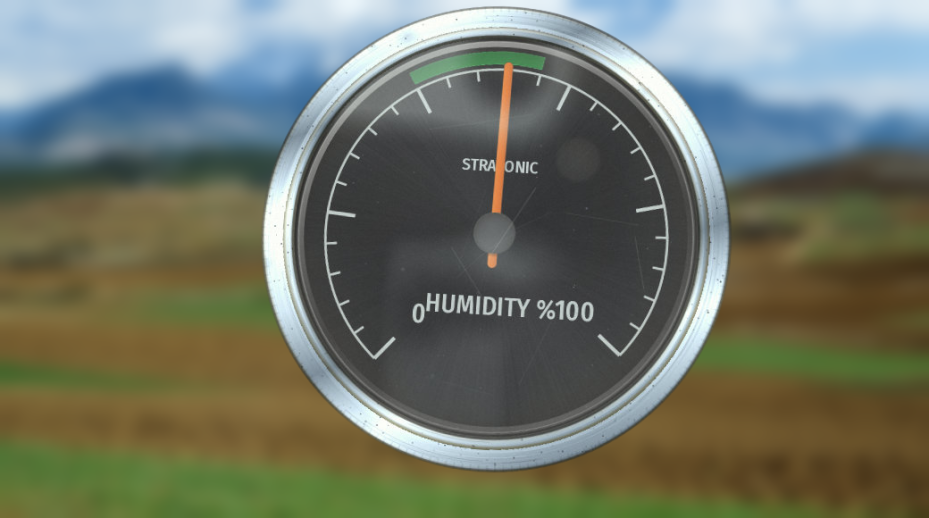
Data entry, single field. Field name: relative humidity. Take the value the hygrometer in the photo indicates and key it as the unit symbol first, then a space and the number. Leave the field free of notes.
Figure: % 52
